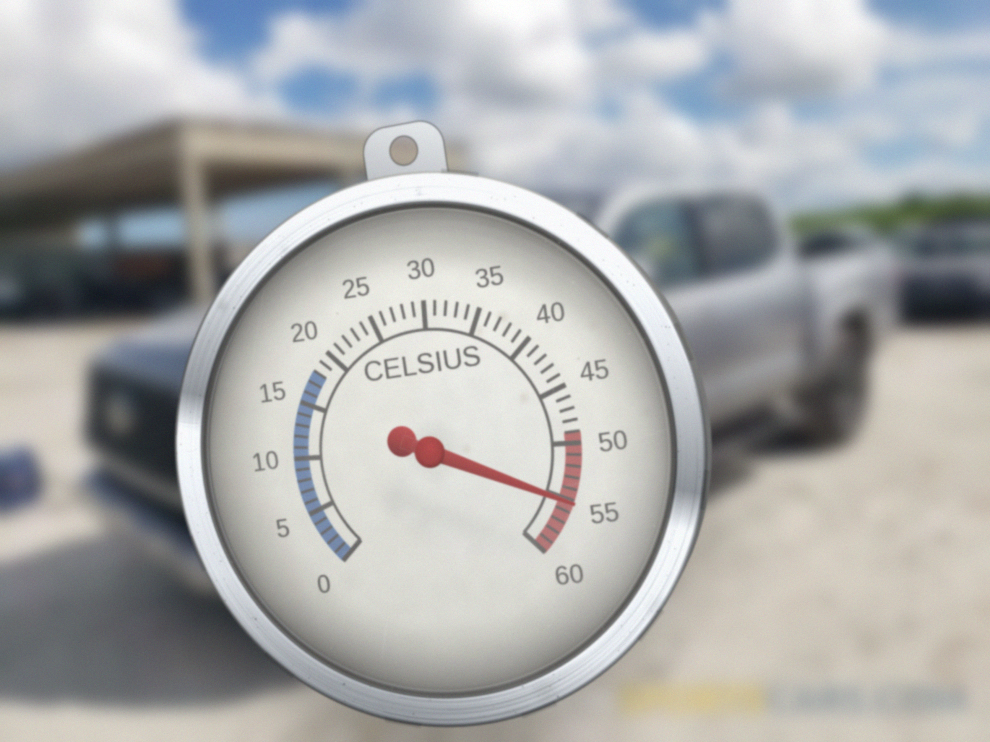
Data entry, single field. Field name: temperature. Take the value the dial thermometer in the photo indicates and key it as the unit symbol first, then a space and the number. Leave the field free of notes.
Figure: °C 55
